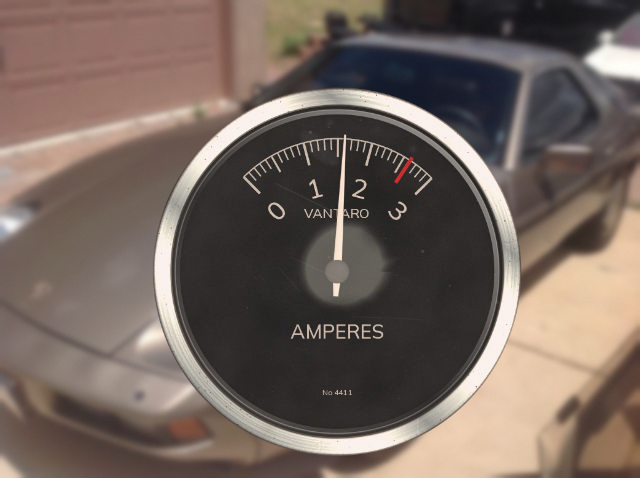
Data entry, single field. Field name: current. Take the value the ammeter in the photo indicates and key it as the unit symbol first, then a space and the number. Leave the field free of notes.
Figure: A 1.6
